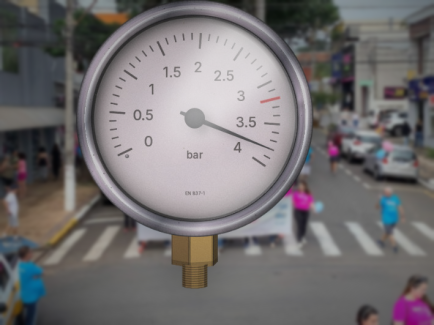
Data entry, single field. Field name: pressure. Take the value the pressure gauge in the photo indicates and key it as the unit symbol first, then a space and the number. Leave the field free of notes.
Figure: bar 3.8
